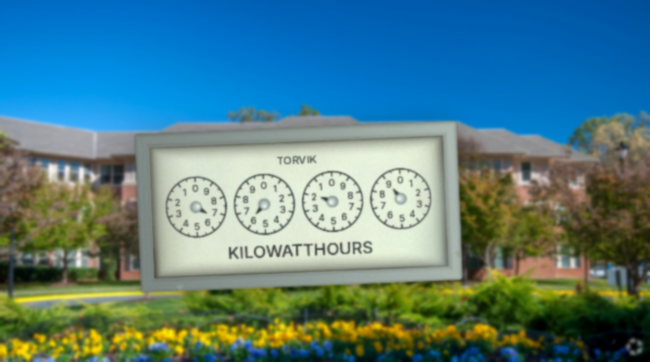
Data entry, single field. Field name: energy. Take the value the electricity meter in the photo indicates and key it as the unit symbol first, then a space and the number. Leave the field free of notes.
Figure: kWh 6619
